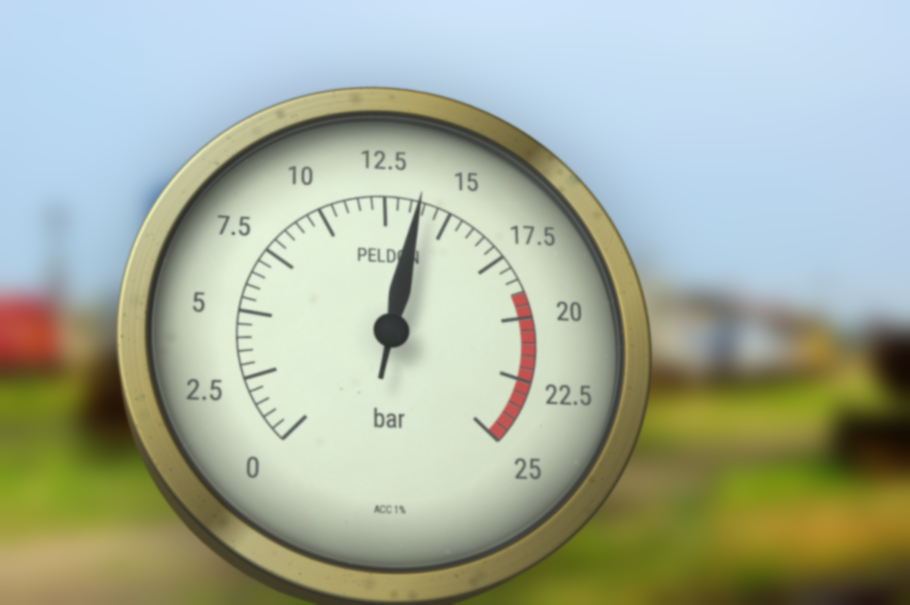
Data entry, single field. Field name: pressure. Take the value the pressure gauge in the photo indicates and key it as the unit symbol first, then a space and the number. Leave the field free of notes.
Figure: bar 13.75
